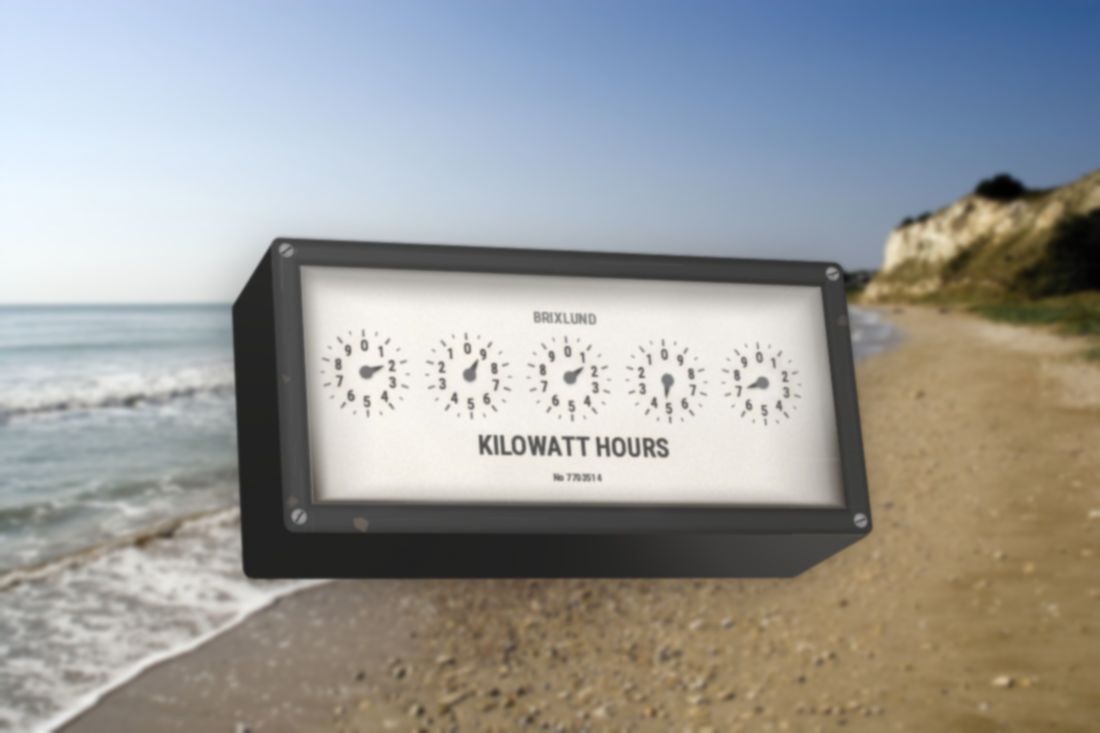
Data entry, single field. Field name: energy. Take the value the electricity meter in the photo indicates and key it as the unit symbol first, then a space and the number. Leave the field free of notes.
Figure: kWh 19147
